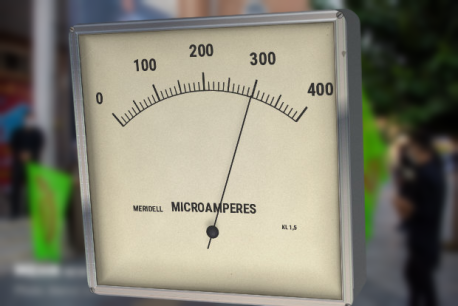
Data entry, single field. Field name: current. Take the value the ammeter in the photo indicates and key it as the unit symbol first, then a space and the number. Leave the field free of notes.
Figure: µA 300
